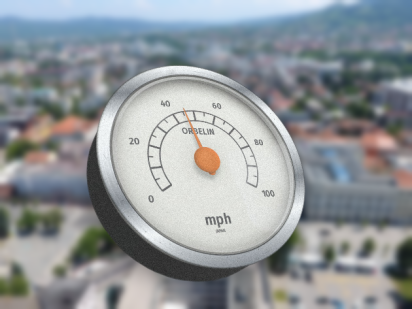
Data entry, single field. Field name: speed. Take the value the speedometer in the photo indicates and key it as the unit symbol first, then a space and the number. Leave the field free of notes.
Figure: mph 45
